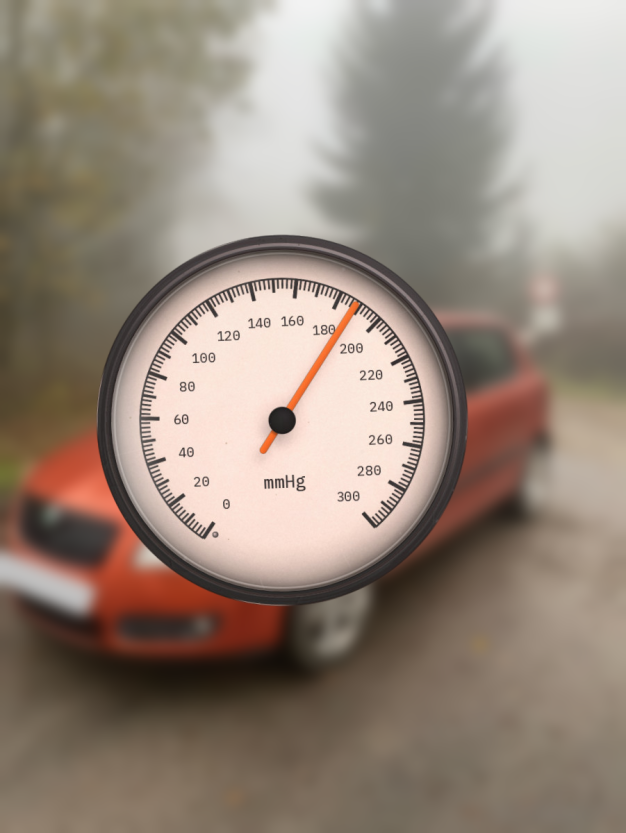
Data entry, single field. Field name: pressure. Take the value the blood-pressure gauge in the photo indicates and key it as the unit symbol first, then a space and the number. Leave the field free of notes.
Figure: mmHg 188
